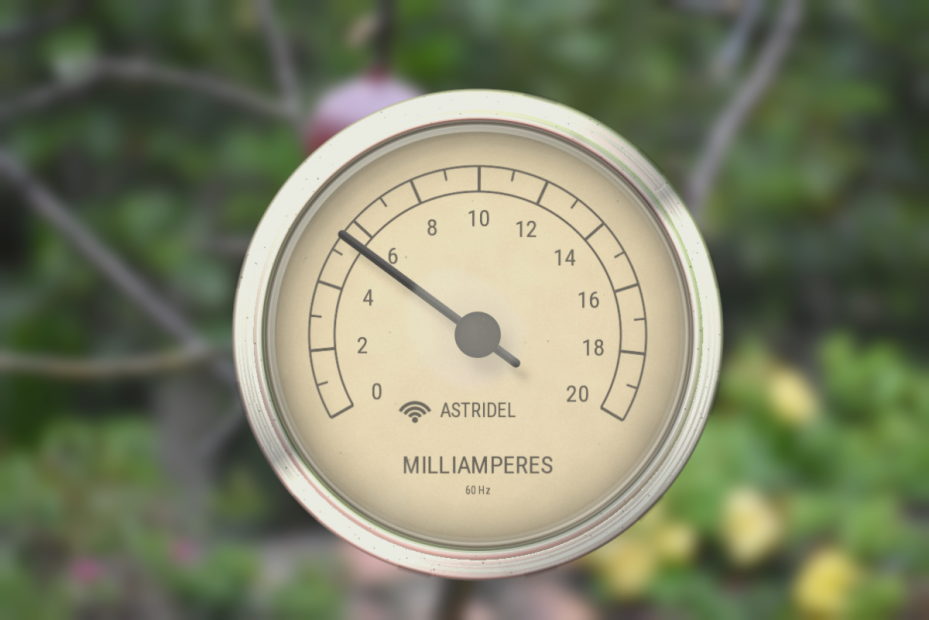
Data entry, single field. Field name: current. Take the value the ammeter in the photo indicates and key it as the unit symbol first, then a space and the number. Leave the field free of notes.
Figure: mA 5.5
